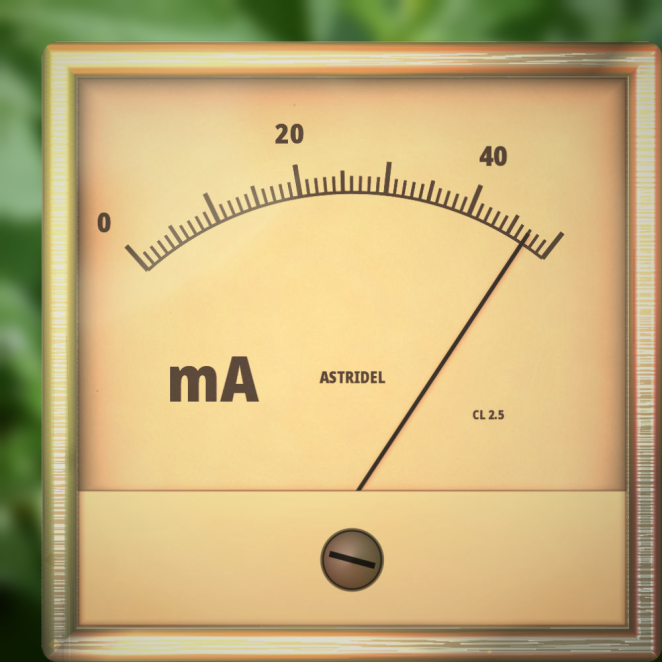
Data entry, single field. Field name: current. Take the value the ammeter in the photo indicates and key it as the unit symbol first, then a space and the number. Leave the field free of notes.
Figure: mA 47
